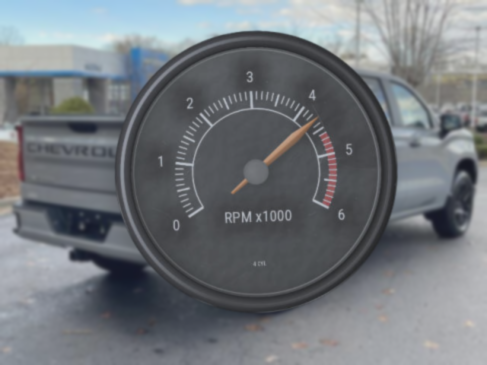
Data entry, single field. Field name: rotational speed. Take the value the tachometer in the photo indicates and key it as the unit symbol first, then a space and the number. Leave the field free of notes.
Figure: rpm 4300
